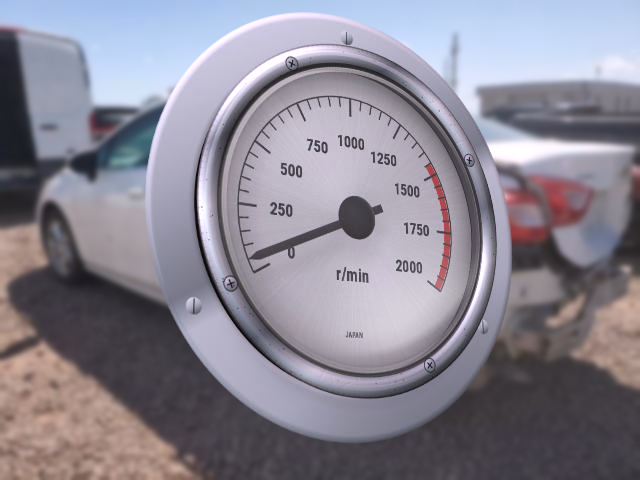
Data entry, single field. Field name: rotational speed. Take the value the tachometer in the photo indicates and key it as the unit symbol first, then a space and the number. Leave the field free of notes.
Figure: rpm 50
